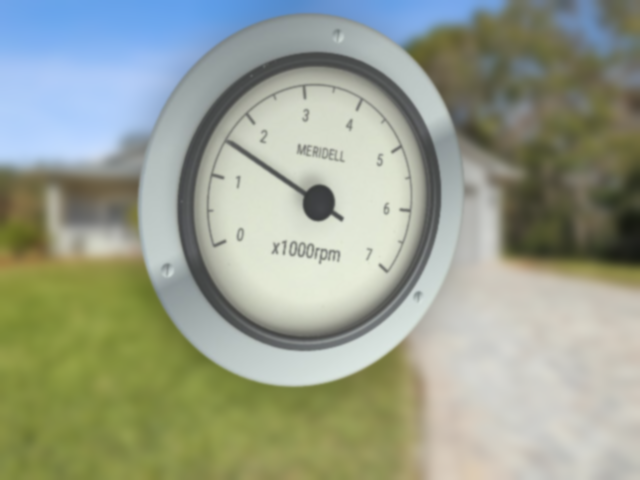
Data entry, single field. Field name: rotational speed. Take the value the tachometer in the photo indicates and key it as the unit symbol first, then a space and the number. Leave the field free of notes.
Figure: rpm 1500
